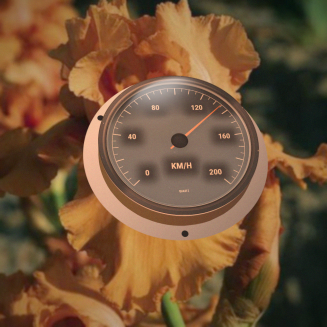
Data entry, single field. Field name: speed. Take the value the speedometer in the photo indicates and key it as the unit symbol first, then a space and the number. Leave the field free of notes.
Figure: km/h 135
